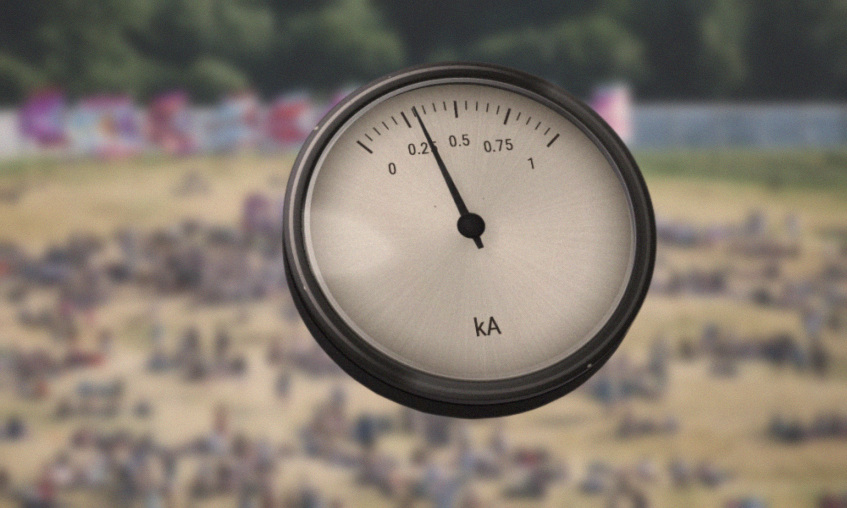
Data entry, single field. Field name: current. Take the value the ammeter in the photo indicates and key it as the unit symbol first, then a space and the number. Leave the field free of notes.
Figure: kA 0.3
